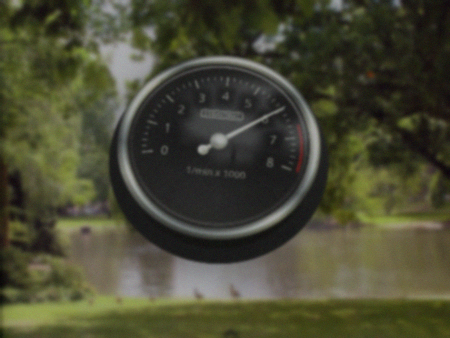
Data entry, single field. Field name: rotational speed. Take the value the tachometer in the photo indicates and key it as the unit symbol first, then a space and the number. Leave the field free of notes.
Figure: rpm 6000
